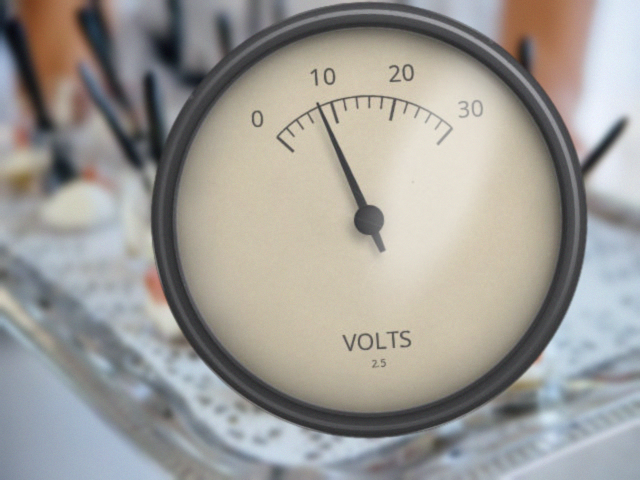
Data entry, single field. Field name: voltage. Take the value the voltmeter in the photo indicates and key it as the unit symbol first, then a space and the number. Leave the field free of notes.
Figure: V 8
